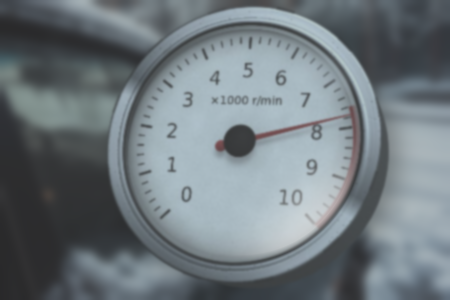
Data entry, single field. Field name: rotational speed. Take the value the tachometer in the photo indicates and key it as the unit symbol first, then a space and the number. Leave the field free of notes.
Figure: rpm 7800
